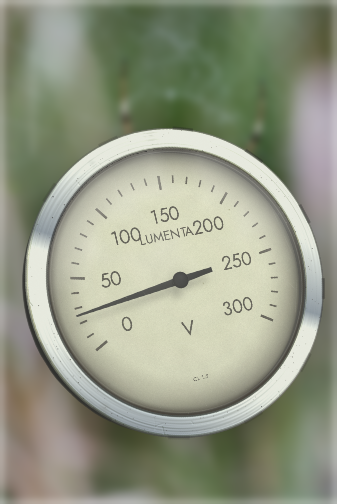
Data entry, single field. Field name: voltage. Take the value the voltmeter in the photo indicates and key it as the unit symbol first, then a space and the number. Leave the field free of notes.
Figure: V 25
